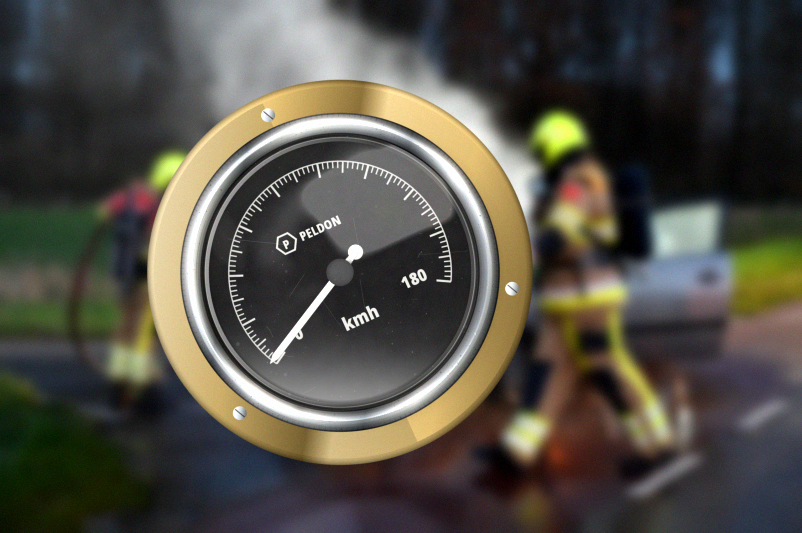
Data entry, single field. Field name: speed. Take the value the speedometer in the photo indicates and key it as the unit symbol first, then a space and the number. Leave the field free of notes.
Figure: km/h 2
